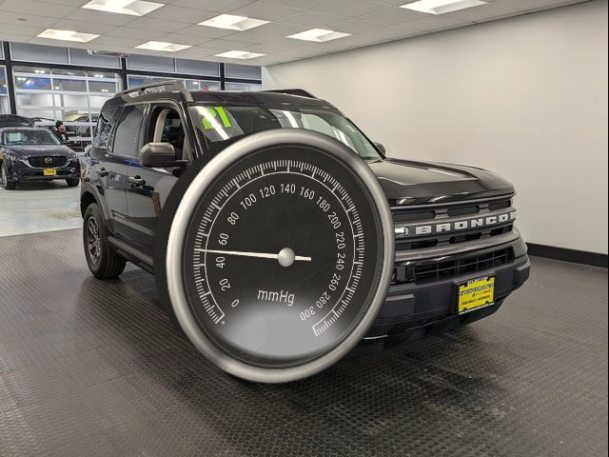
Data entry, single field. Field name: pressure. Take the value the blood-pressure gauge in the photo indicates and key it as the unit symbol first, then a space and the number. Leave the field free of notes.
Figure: mmHg 50
